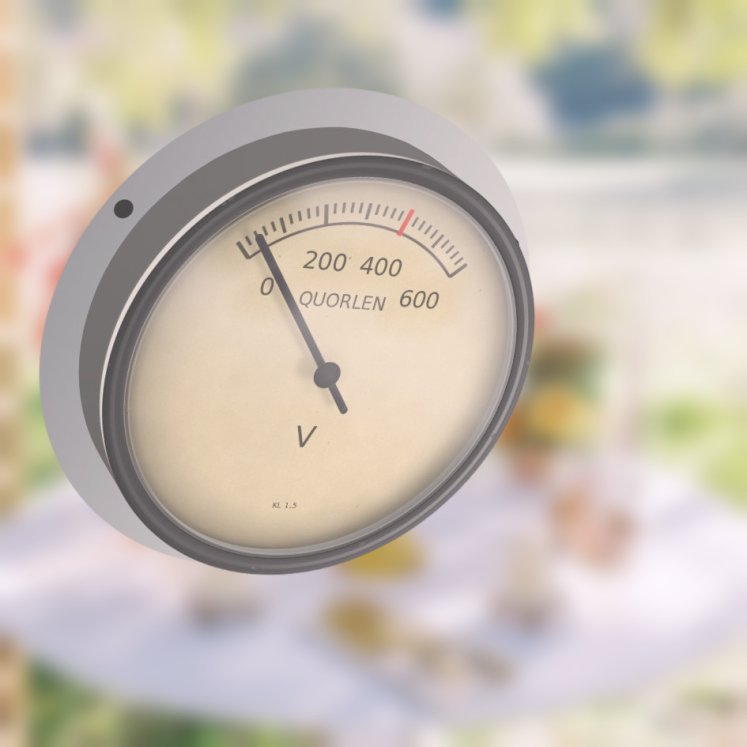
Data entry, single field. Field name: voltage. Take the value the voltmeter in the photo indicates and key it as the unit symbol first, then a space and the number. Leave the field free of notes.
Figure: V 40
